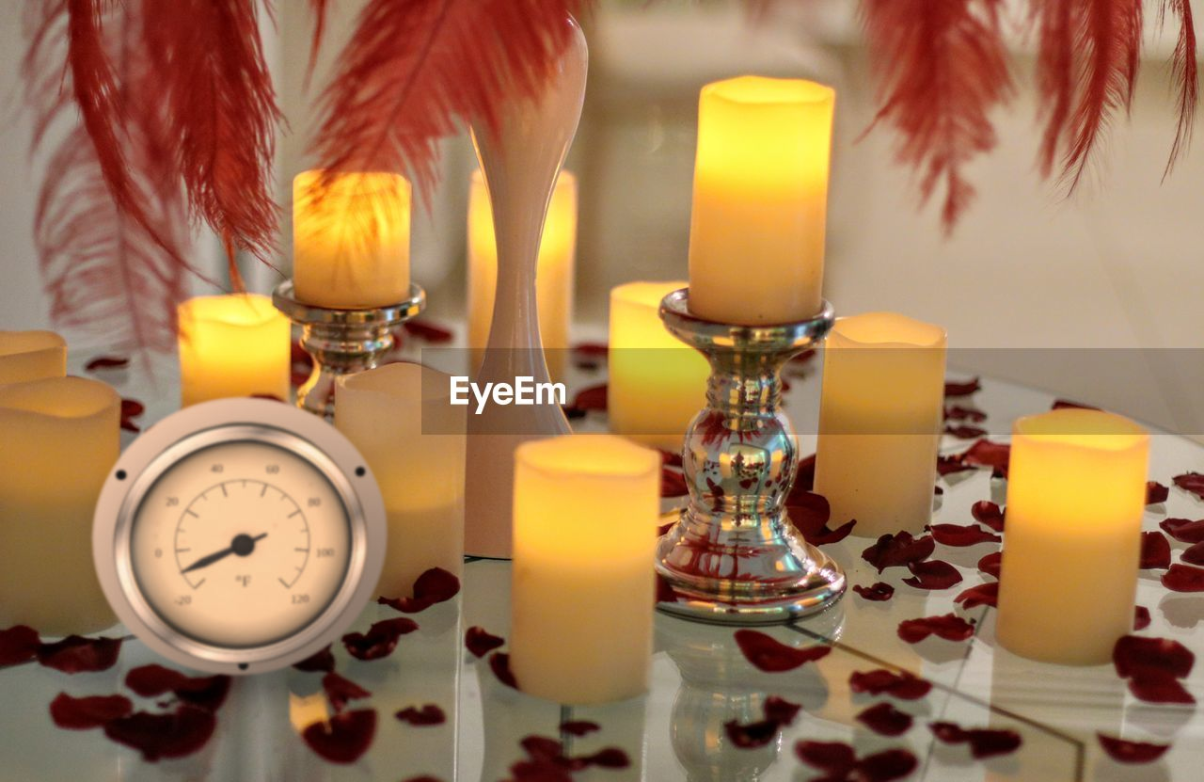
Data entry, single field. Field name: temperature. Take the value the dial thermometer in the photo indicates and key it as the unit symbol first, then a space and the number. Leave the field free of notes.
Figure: °F -10
